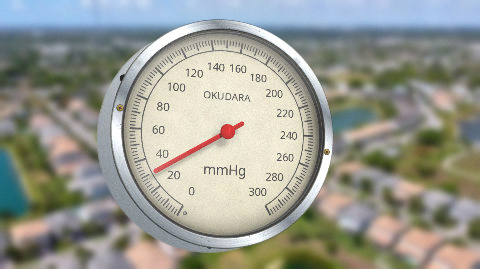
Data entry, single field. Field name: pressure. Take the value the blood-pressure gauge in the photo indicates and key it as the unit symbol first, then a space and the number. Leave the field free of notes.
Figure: mmHg 30
